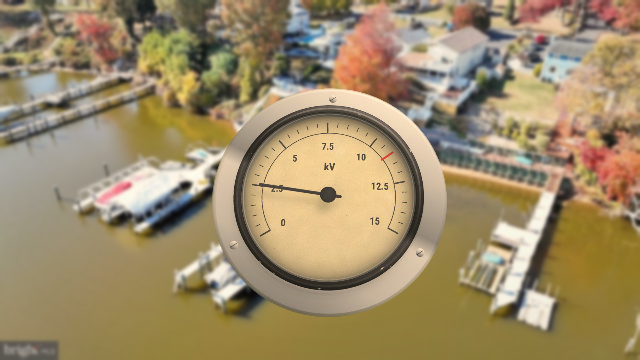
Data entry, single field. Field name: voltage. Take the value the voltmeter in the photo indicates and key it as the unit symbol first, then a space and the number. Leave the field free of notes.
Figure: kV 2.5
